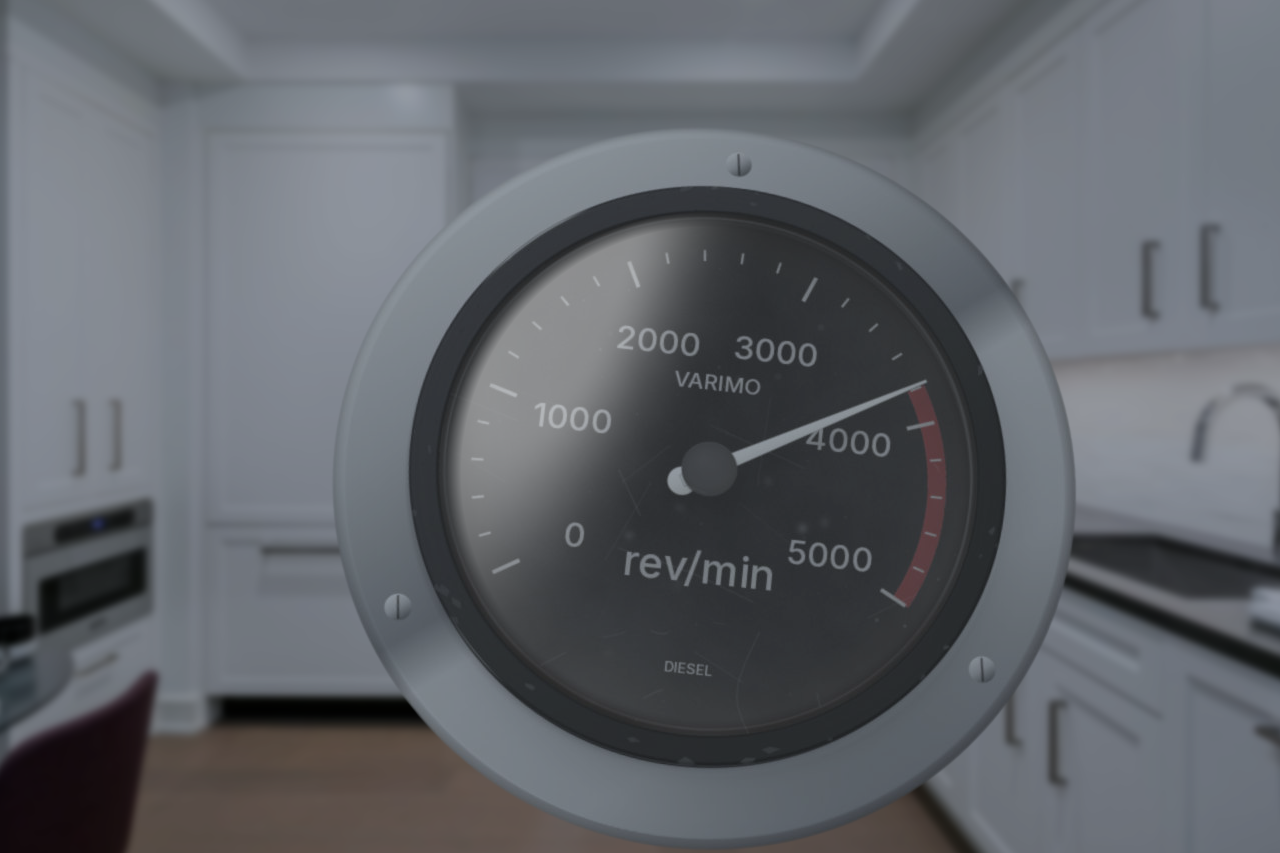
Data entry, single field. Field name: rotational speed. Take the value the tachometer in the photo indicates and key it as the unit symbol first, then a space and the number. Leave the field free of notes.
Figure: rpm 3800
